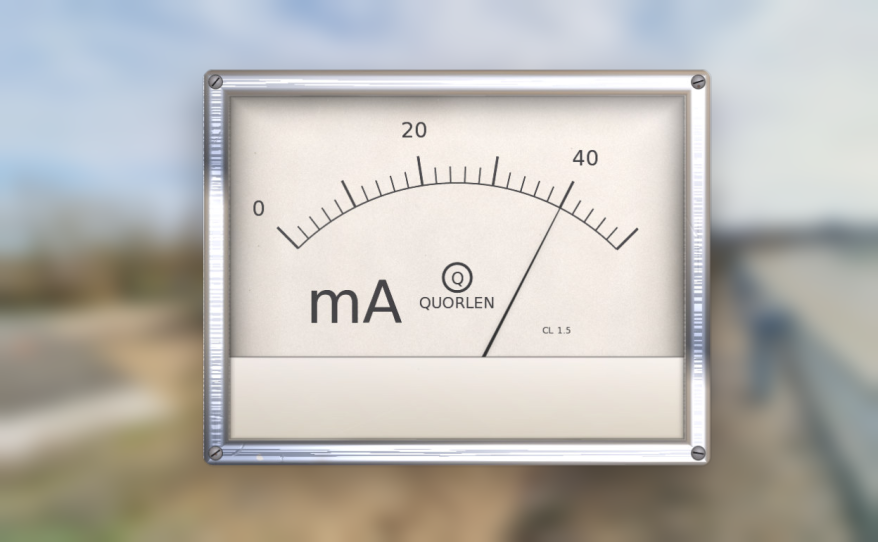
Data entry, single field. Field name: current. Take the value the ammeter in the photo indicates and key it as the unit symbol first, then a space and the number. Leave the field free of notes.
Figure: mA 40
